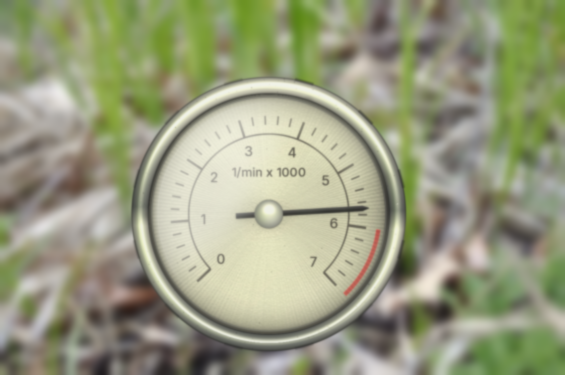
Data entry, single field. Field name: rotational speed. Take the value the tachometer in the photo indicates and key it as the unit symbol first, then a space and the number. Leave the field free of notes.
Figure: rpm 5700
